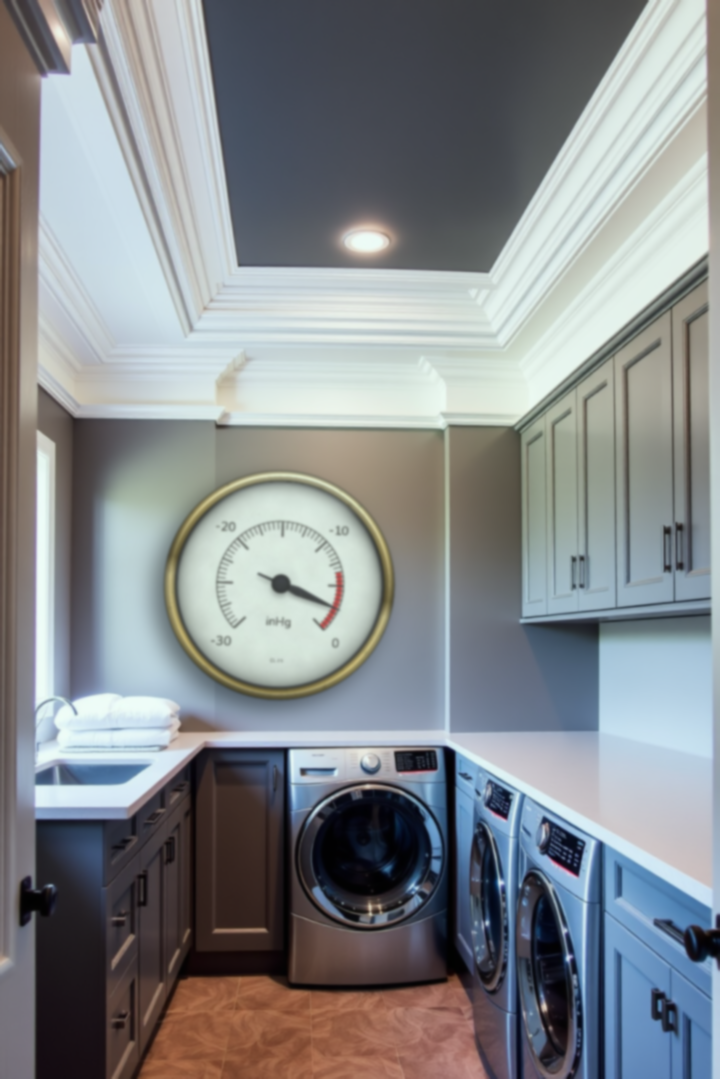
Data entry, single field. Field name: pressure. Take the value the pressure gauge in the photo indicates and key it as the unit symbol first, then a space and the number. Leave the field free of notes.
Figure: inHg -2.5
